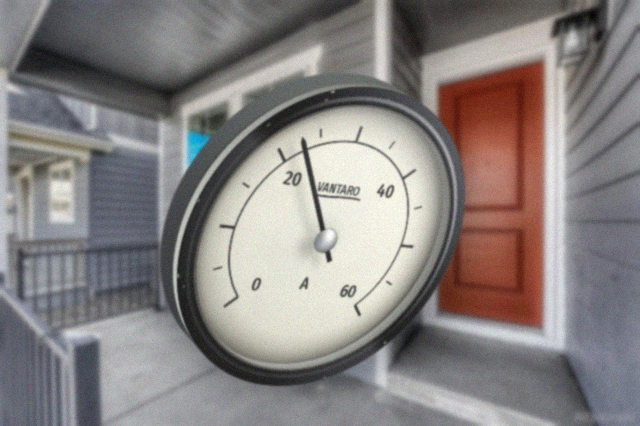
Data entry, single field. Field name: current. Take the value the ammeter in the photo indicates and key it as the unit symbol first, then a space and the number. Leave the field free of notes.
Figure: A 22.5
